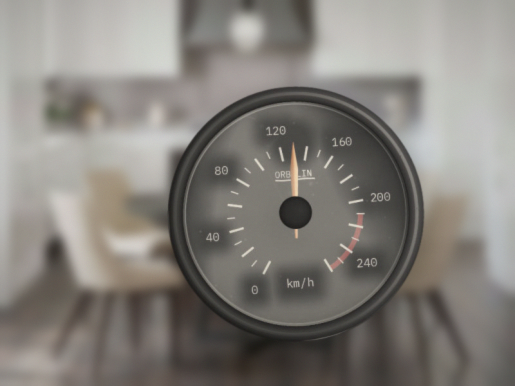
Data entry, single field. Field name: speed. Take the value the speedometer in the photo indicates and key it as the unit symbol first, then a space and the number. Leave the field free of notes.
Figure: km/h 130
